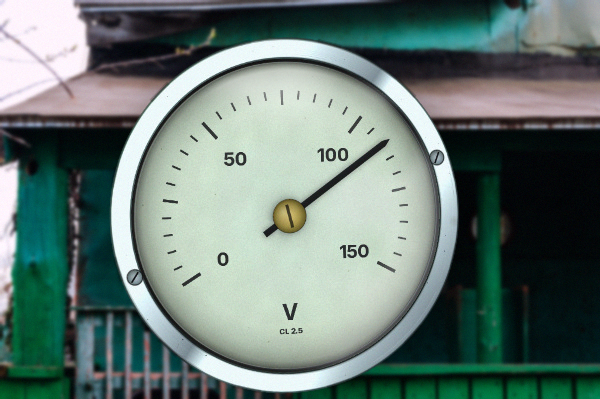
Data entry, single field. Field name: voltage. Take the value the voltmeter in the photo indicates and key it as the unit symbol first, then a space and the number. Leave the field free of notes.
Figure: V 110
